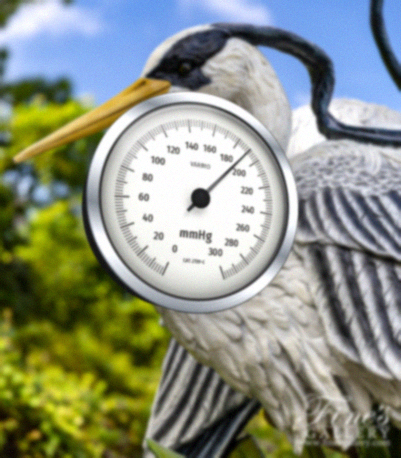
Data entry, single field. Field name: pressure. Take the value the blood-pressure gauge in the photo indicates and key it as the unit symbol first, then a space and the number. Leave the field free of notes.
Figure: mmHg 190
